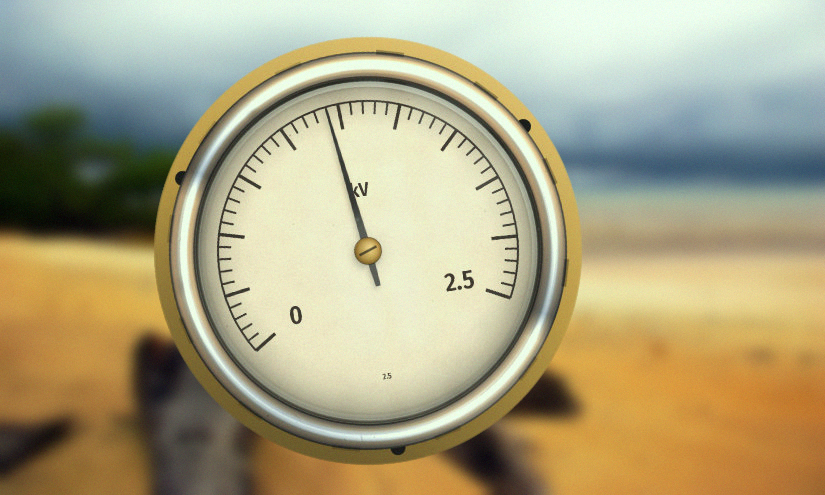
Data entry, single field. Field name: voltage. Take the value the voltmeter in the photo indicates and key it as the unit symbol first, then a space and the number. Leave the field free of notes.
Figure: kV 1.2
